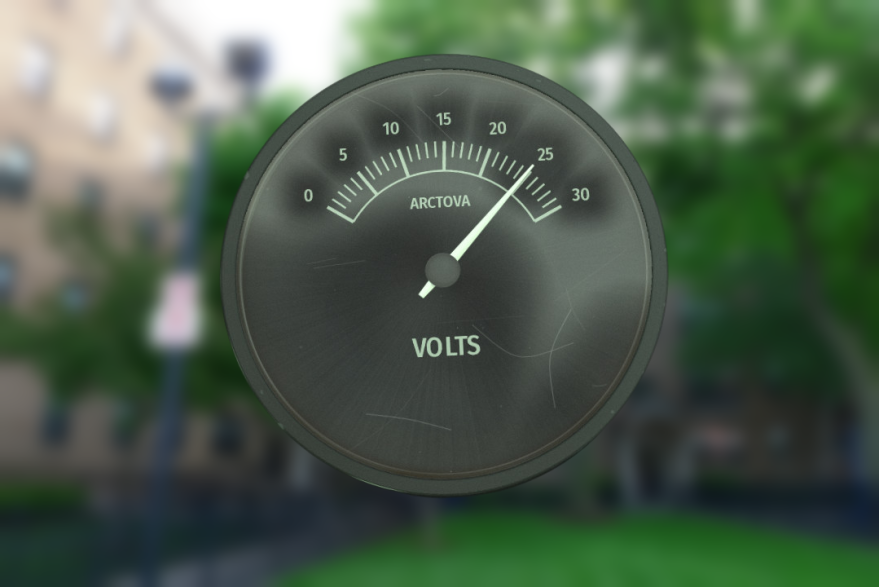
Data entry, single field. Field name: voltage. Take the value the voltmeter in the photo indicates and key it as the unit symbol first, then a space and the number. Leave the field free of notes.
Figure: V 25
